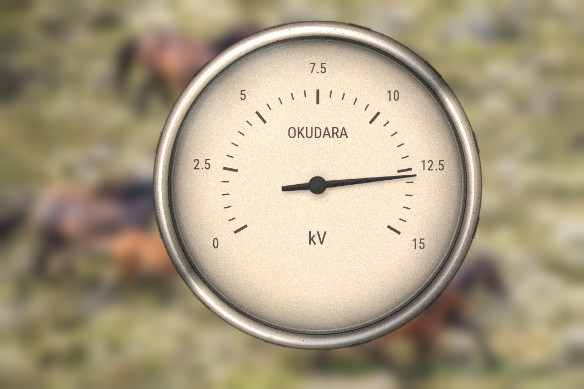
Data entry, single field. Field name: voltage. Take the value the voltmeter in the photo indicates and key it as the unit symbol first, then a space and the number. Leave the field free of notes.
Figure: kV 12.75
